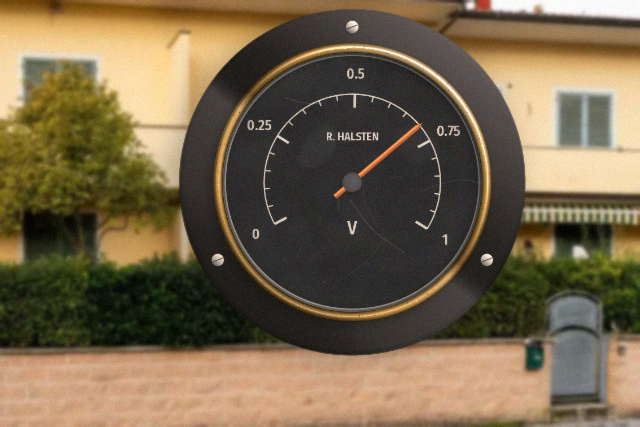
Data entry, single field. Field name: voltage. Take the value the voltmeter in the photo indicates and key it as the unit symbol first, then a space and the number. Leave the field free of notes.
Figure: V 0.7
